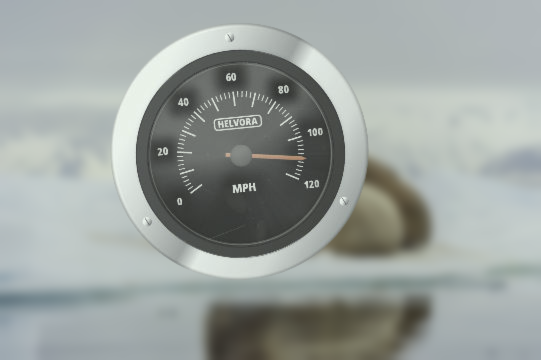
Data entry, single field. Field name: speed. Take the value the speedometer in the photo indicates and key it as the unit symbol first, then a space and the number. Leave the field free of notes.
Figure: mph 110
